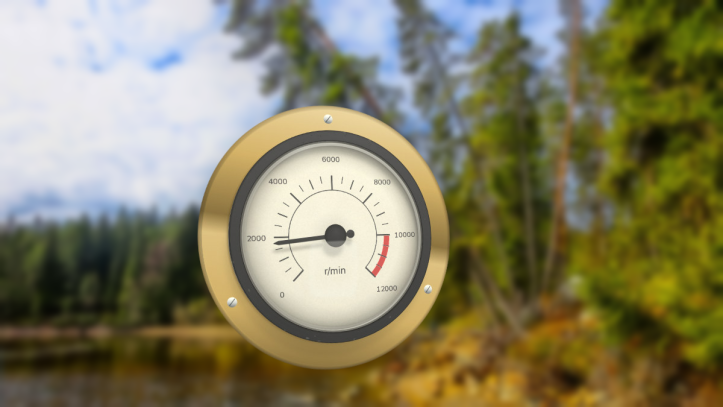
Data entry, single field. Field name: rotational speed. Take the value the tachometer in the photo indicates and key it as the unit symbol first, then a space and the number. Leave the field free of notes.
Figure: rpm 1750
